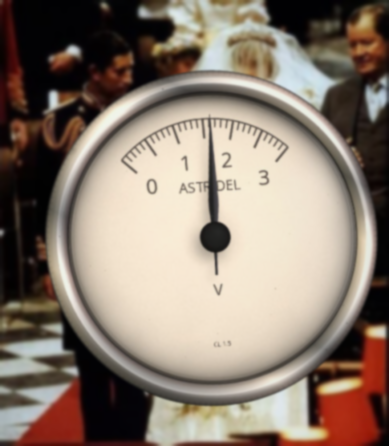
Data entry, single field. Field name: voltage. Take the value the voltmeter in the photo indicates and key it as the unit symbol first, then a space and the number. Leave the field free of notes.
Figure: V 1.6
